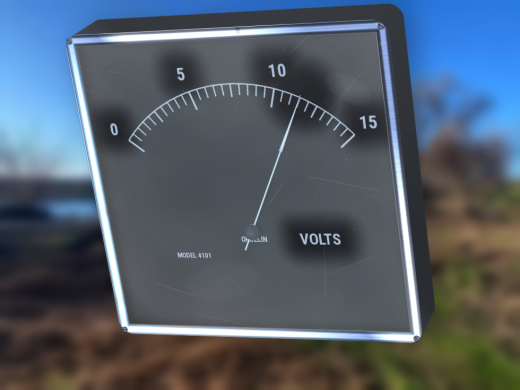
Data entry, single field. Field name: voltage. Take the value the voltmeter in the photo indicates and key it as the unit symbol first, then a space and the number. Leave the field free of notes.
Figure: V 11.5
